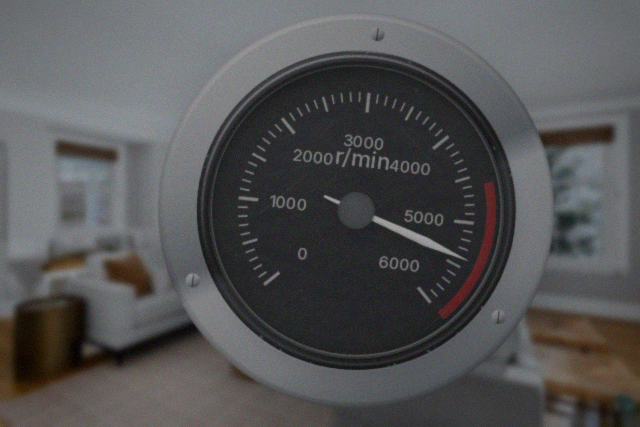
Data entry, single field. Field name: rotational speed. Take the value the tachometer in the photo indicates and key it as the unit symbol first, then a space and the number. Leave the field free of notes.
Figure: rpm 5400
